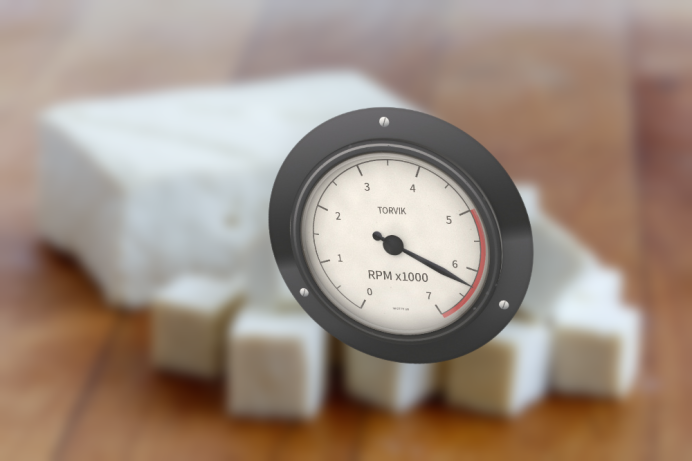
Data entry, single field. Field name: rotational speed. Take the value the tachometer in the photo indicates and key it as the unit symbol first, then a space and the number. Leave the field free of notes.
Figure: rpm 6250
